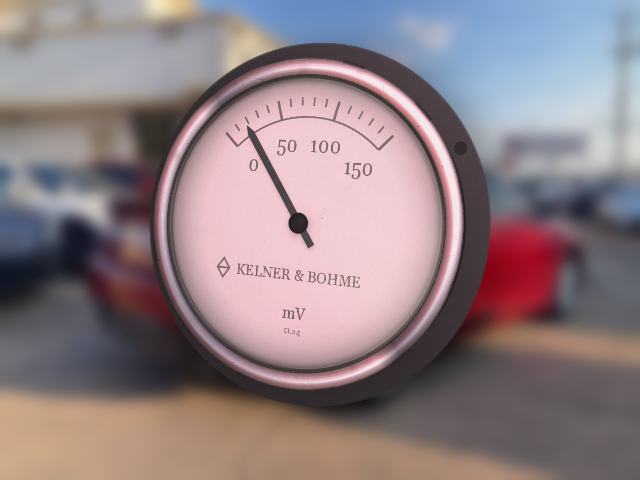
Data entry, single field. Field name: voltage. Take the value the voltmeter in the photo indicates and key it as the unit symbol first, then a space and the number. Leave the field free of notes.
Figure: mV 20
